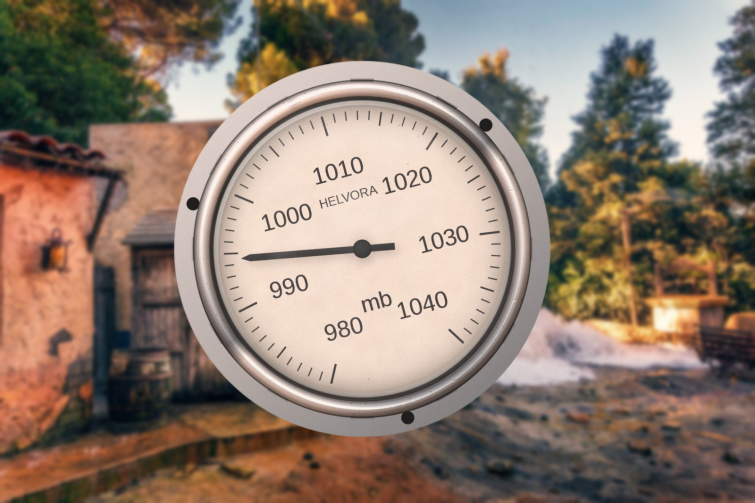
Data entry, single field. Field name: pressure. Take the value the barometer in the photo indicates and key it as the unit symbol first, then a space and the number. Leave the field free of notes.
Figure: mbar 994.5
